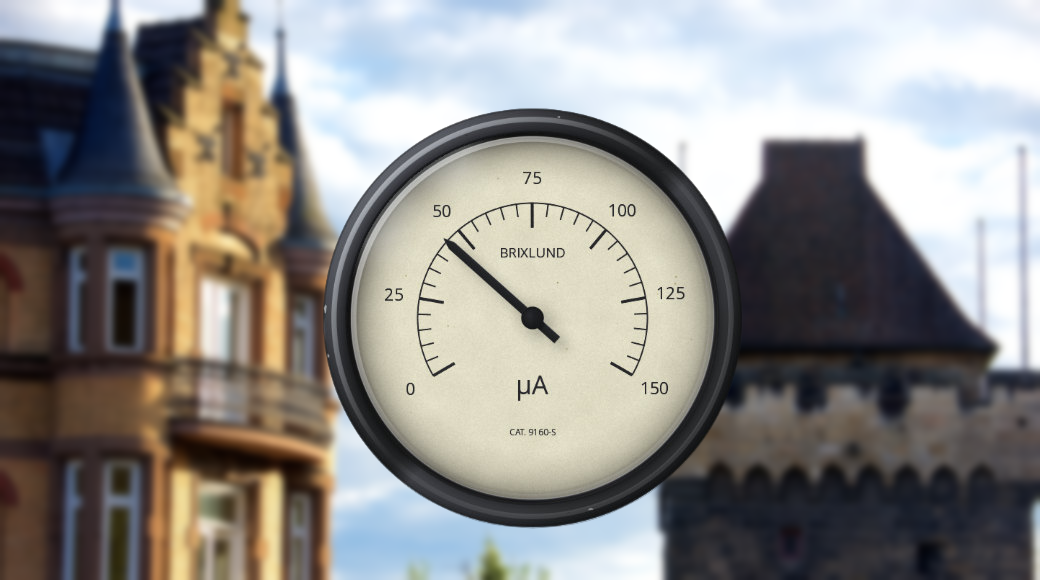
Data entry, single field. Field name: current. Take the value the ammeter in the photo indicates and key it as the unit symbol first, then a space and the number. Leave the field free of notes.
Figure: µA 45
